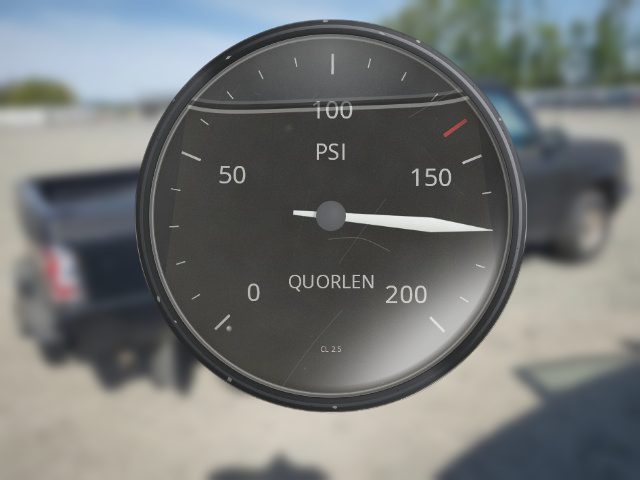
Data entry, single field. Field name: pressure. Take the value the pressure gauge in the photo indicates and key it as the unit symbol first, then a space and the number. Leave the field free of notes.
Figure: psi 170
